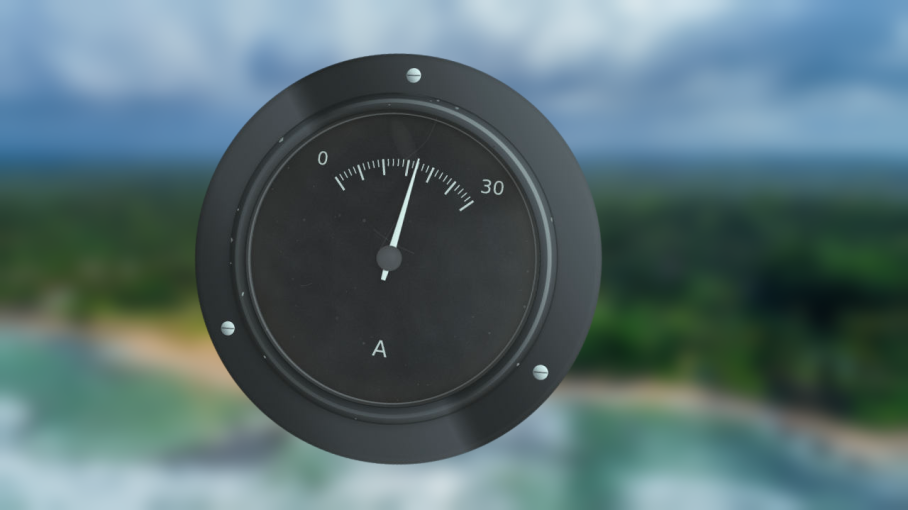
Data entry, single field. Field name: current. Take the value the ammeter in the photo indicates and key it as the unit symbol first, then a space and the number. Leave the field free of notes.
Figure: A 17
